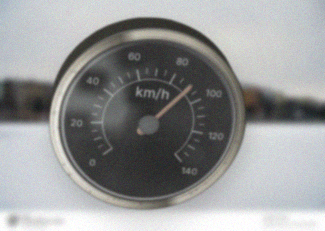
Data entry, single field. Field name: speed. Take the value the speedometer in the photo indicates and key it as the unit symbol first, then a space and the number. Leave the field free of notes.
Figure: km/h 90
